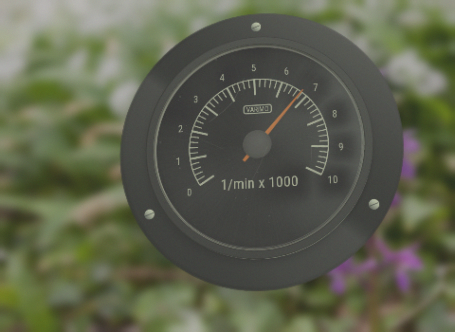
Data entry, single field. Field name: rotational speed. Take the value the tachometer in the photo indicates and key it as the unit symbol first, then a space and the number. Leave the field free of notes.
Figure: rpm 6800
